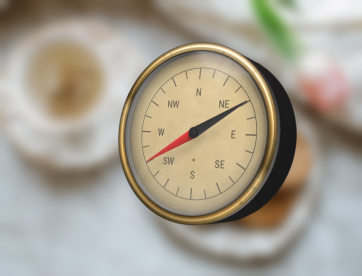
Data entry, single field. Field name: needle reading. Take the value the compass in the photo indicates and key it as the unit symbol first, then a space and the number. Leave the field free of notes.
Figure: ° 240
